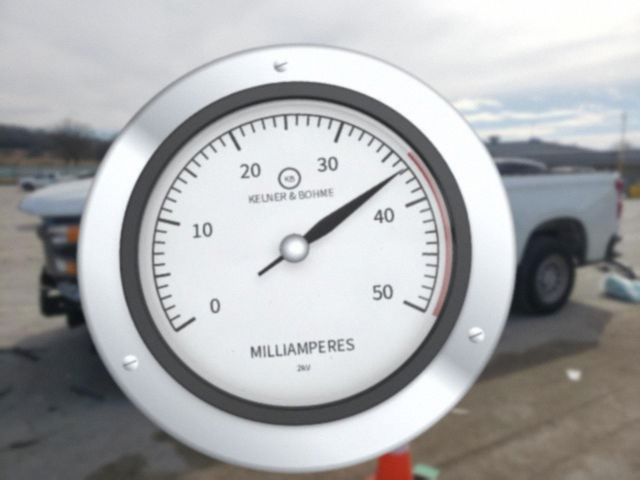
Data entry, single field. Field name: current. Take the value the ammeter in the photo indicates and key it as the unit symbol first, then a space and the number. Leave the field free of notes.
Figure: mA 37
